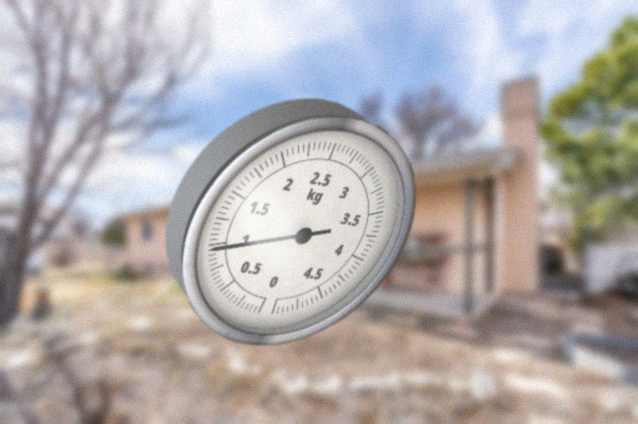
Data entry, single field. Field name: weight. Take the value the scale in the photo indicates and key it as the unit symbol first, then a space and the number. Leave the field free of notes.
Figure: kg 1
